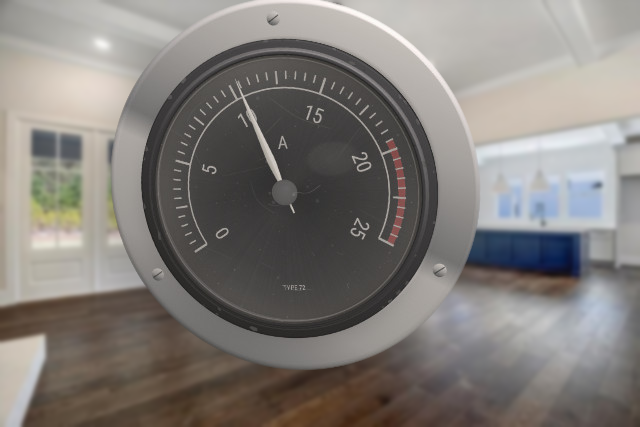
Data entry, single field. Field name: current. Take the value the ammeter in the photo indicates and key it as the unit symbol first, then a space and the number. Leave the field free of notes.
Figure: A 10.5
